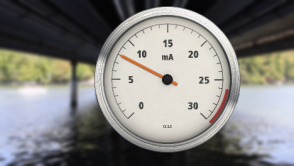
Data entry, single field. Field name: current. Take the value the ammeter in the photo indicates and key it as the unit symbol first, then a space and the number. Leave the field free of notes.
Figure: mA 8
